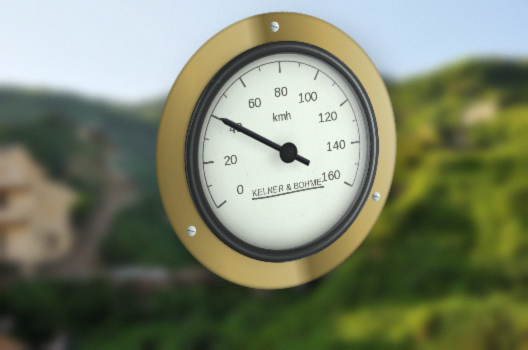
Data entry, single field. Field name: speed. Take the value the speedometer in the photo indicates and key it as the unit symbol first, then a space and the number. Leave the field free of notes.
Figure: km/h 40
